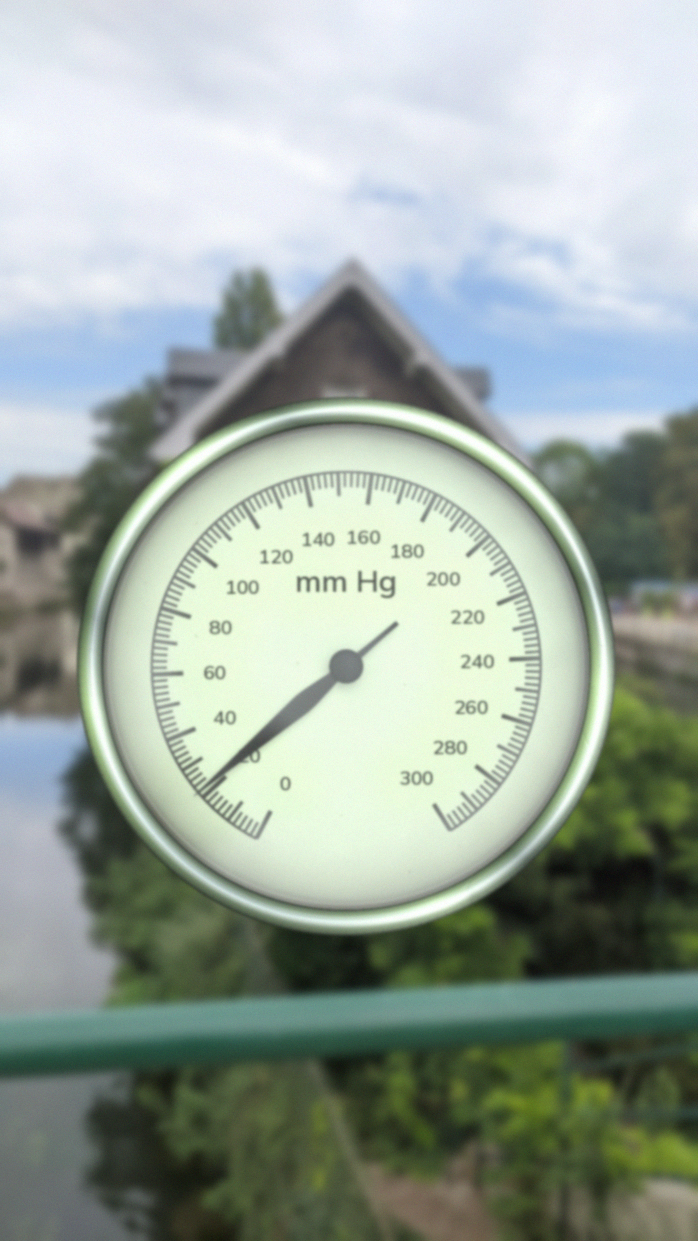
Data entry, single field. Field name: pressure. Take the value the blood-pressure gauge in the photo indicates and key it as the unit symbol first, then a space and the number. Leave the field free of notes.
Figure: mmHg 22
